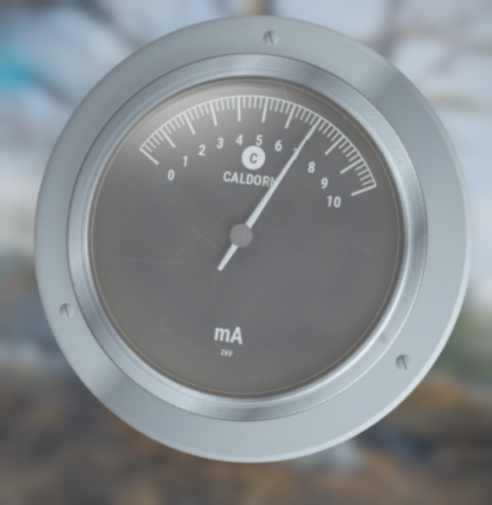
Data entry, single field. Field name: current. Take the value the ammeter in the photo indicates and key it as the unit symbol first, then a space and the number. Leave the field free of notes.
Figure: mA 7
